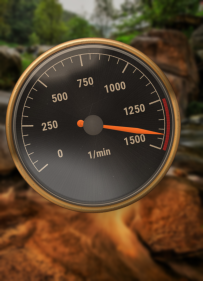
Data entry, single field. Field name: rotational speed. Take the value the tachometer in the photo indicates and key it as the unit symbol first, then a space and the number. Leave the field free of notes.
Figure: rpm 1425
